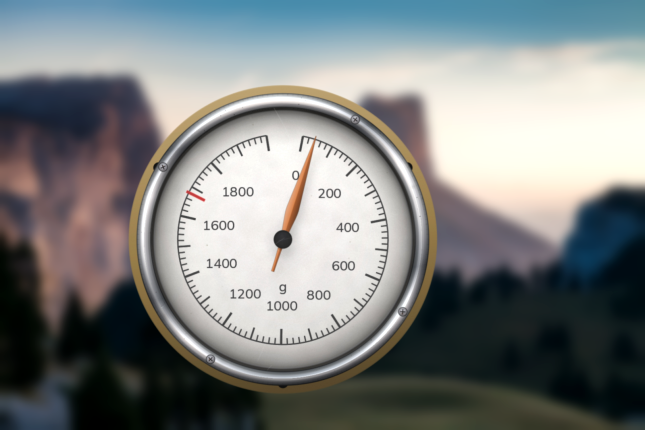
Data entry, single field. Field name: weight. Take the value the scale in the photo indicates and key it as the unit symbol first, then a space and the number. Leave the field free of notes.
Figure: g 40
